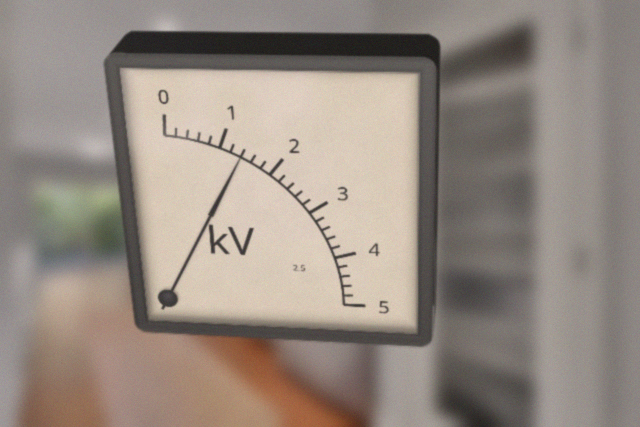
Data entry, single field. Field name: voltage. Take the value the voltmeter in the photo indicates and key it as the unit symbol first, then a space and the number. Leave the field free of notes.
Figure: kV 1.4
